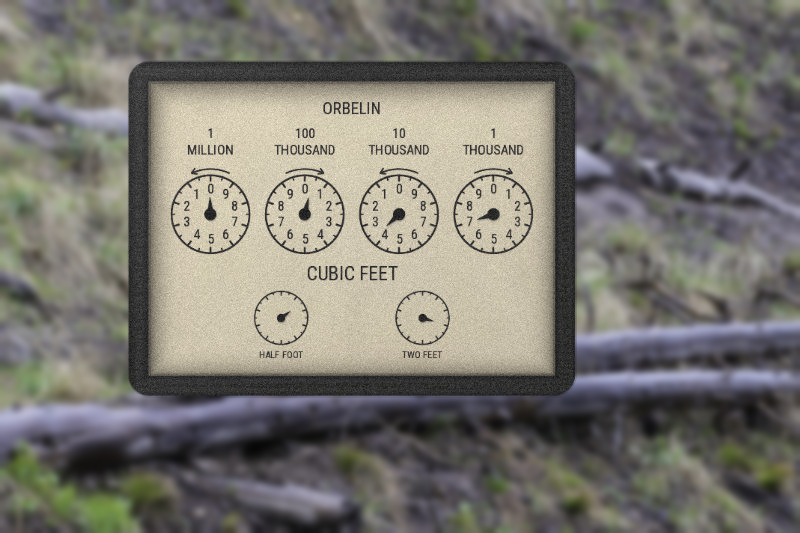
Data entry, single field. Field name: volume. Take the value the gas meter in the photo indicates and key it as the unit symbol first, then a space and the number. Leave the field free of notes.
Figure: ft³ 3700
